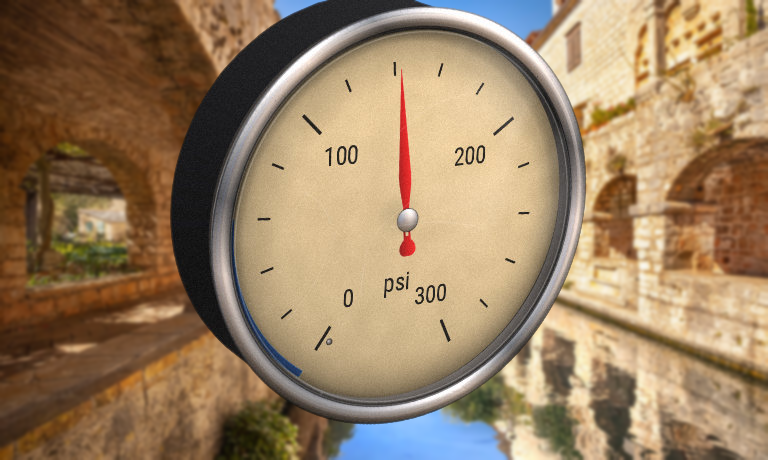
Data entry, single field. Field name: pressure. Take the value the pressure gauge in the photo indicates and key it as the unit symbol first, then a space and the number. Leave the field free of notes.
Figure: psi 140
